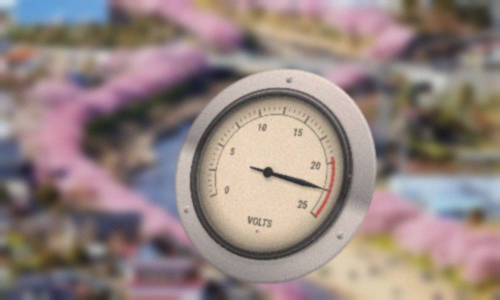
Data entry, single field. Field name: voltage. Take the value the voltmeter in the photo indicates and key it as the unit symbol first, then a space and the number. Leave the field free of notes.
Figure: V 22.5
